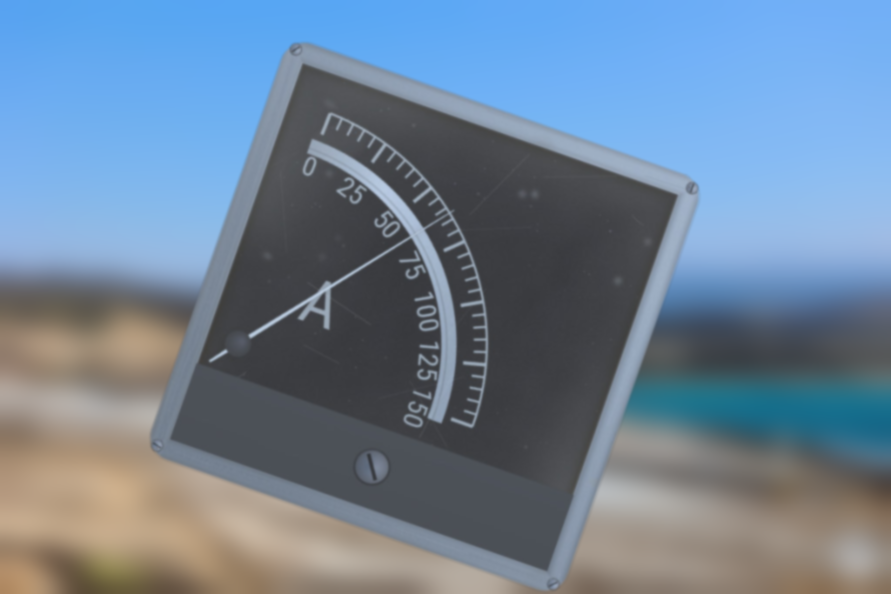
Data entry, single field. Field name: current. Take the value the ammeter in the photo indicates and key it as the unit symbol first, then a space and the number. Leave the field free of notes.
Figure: A 62.5
